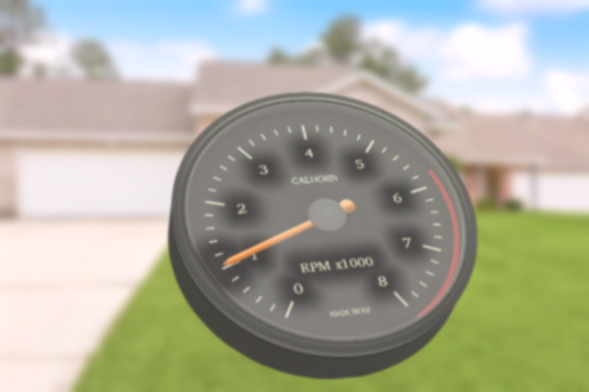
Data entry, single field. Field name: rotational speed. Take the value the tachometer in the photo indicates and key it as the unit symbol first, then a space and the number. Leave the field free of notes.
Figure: rpm 1000
